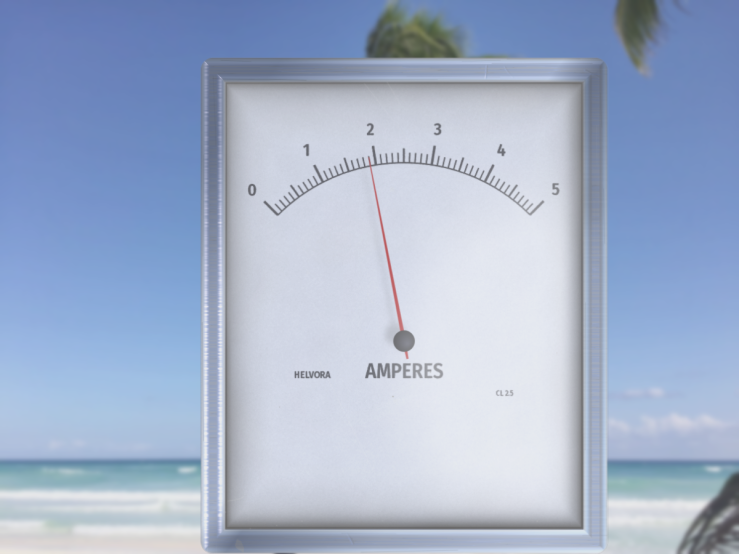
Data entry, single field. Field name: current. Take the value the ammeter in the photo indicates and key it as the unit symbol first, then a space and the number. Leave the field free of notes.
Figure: A 1.9
